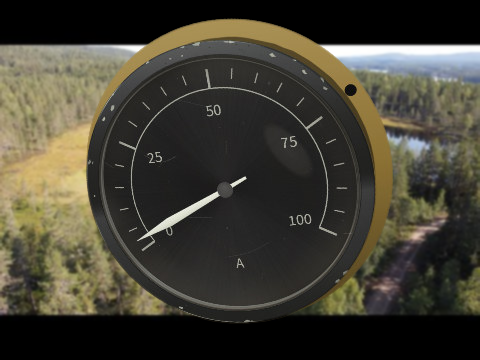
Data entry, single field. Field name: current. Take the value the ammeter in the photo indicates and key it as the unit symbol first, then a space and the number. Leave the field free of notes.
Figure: A 2.5
